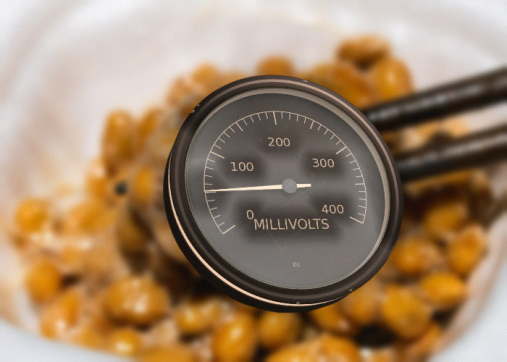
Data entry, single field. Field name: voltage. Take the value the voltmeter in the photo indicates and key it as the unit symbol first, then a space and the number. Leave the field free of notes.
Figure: mV 50
